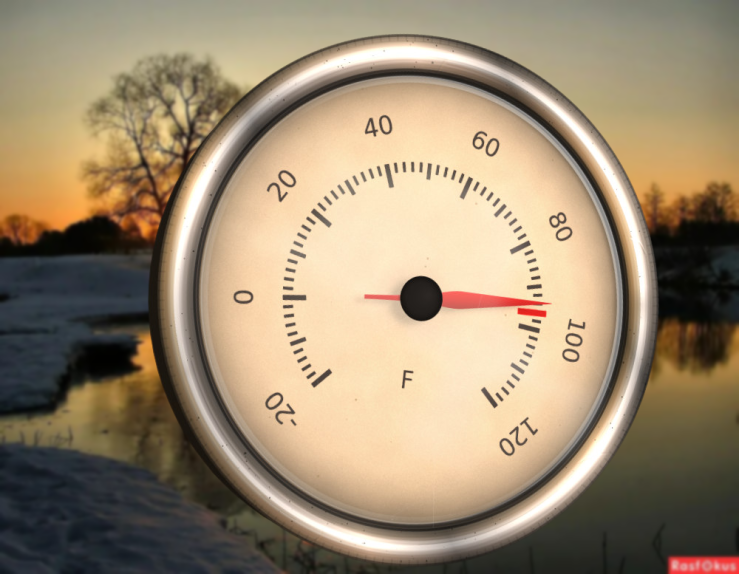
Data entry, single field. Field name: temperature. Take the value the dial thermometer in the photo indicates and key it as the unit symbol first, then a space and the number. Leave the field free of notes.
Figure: °F 94
